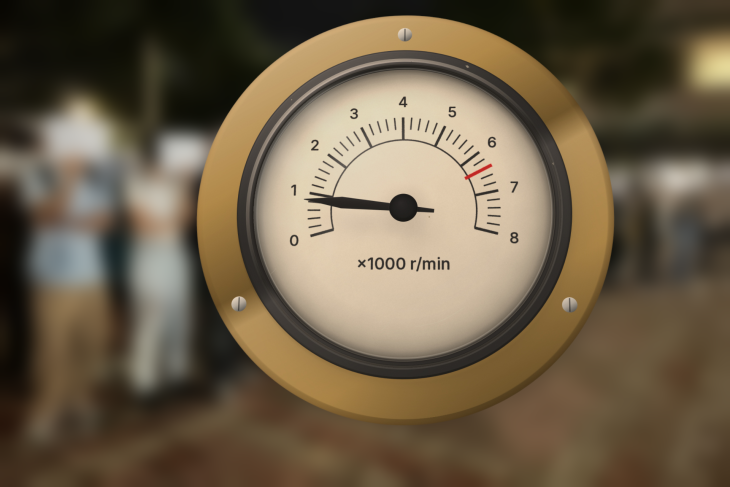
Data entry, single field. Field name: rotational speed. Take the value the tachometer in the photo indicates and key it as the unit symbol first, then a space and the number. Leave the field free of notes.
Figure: rpm 800
